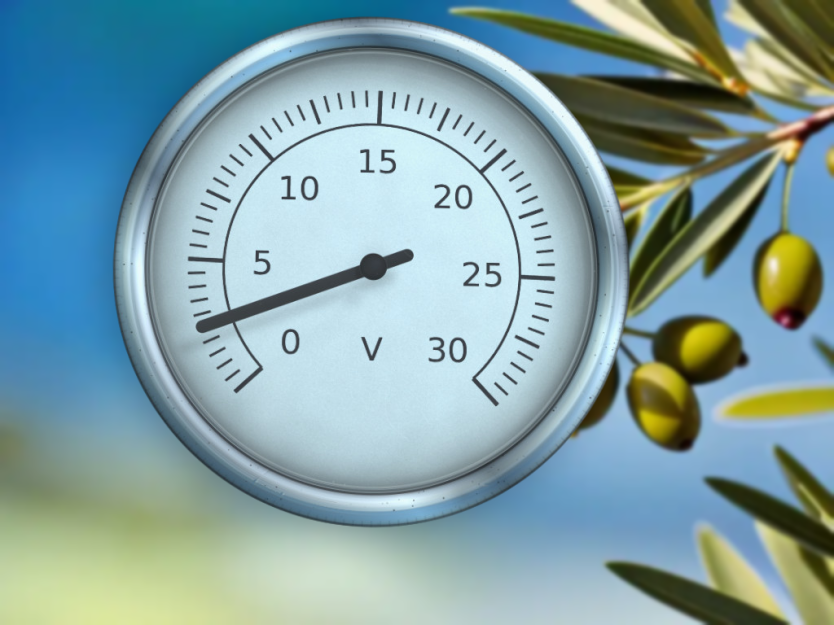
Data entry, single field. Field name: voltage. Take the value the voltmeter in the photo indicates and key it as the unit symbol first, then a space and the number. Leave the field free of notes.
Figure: V 2.5
